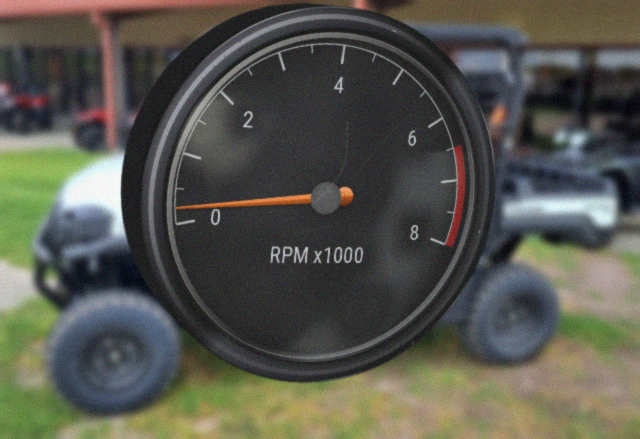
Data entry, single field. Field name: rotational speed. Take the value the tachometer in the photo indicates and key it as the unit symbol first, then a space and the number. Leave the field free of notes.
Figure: rpm 250
